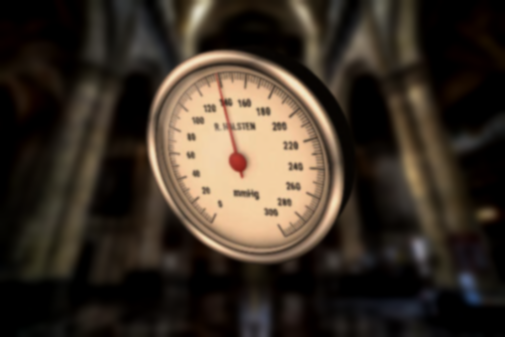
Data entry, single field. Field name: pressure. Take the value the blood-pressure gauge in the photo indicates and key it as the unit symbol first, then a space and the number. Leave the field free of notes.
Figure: mmHg 140
